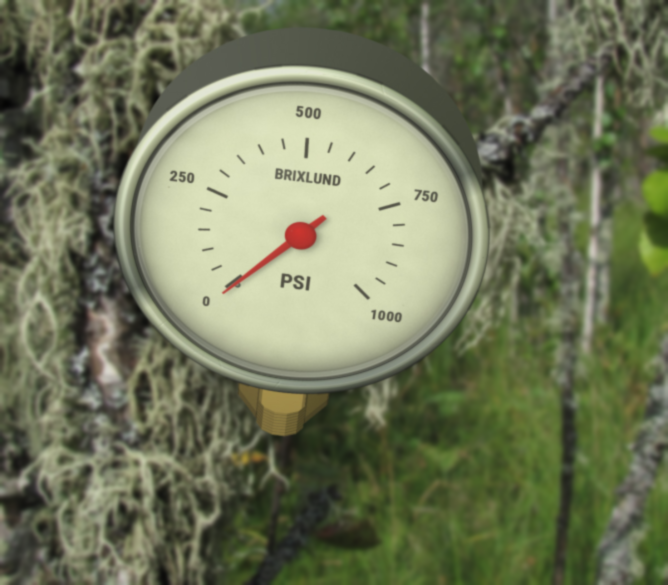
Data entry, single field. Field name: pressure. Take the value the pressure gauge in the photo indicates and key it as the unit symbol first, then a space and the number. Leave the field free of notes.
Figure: psi 0
